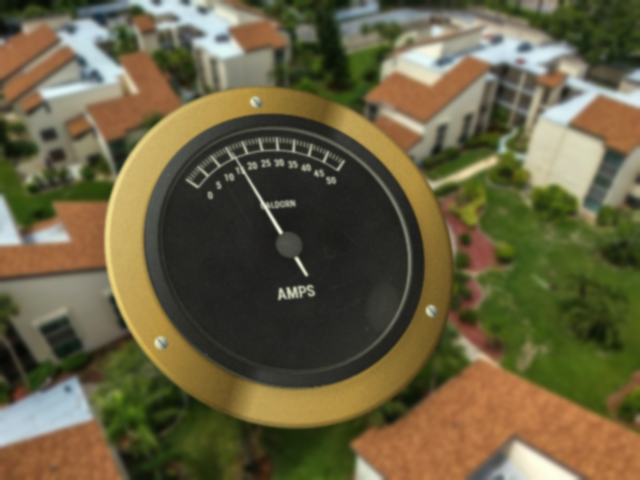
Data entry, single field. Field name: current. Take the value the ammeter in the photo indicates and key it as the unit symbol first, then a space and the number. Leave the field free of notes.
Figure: A 15
